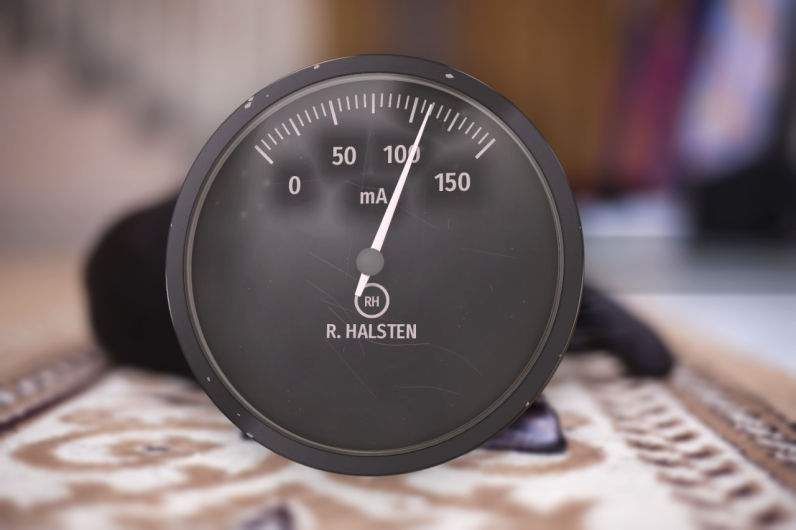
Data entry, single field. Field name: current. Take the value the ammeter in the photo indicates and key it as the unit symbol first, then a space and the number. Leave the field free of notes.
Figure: mA 110
